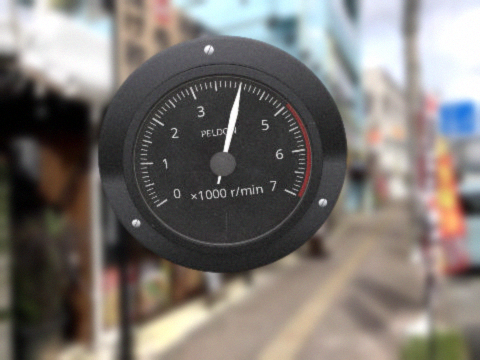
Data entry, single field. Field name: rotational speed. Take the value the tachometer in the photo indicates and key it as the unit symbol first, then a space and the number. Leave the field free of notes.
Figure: rpm 4000
